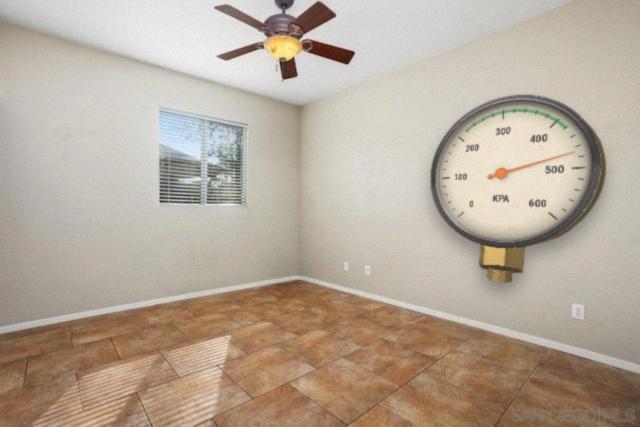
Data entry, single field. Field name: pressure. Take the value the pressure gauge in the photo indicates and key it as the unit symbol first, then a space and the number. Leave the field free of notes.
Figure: kPa 470
